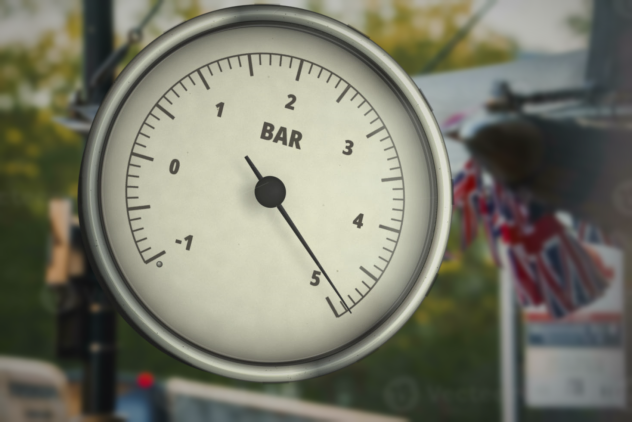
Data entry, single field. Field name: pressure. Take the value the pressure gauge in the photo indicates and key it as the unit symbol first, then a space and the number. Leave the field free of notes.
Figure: bar 4.9
